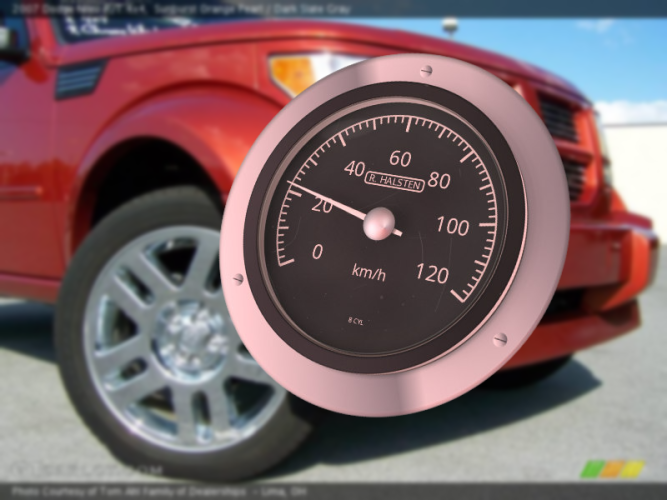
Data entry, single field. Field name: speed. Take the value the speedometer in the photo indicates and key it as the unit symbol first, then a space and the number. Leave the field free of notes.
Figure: km/h 22
